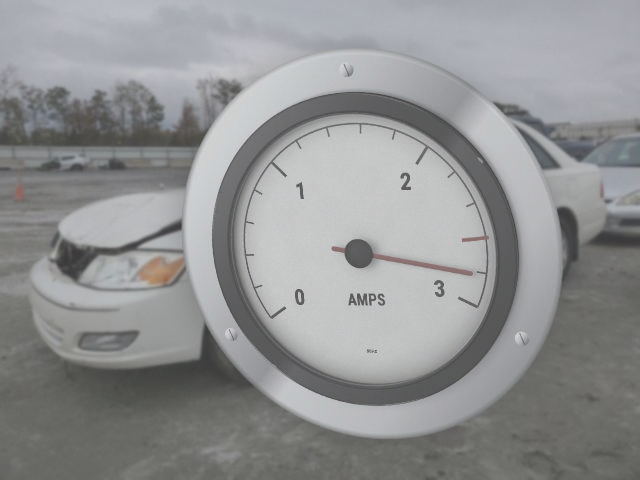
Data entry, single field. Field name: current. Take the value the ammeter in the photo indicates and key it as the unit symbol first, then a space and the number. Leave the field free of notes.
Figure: A 2.8
